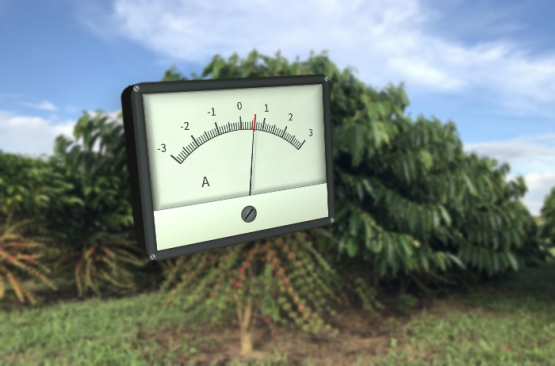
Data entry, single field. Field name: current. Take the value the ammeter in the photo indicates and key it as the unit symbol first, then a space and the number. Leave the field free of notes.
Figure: A 0.5
